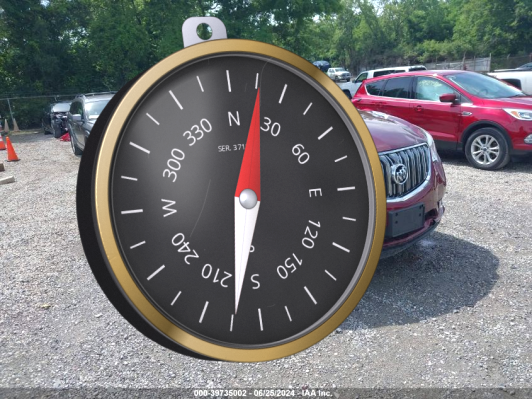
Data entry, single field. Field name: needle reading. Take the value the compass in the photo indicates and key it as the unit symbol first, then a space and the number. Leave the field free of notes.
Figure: ° 15
